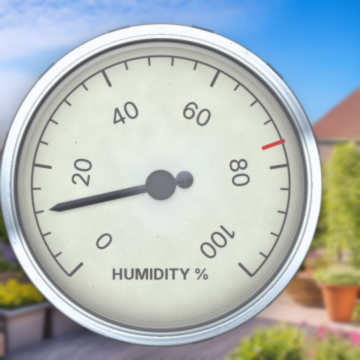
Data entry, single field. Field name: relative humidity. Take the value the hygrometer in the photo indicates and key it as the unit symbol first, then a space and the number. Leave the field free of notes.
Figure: % 12
